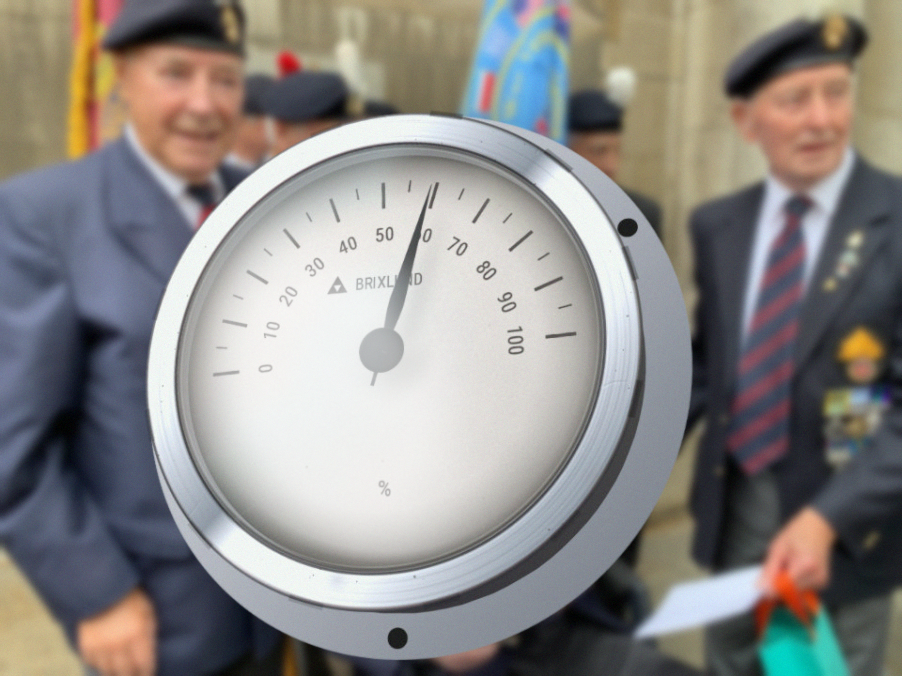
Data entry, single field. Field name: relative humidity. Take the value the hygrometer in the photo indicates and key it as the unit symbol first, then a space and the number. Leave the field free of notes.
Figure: % 60
